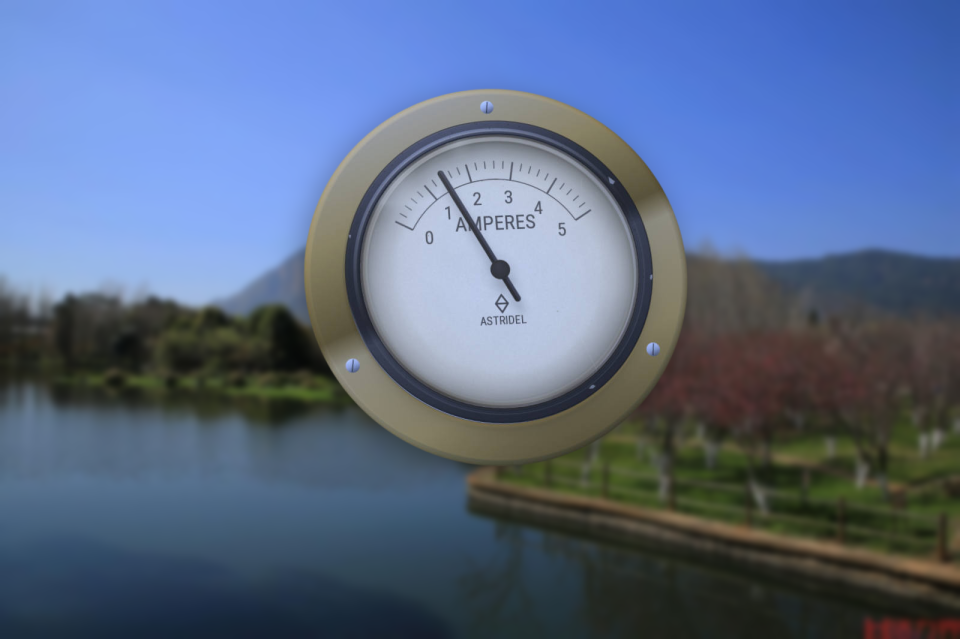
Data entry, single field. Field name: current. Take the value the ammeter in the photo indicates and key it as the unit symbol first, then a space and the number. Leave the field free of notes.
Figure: A 1.4
